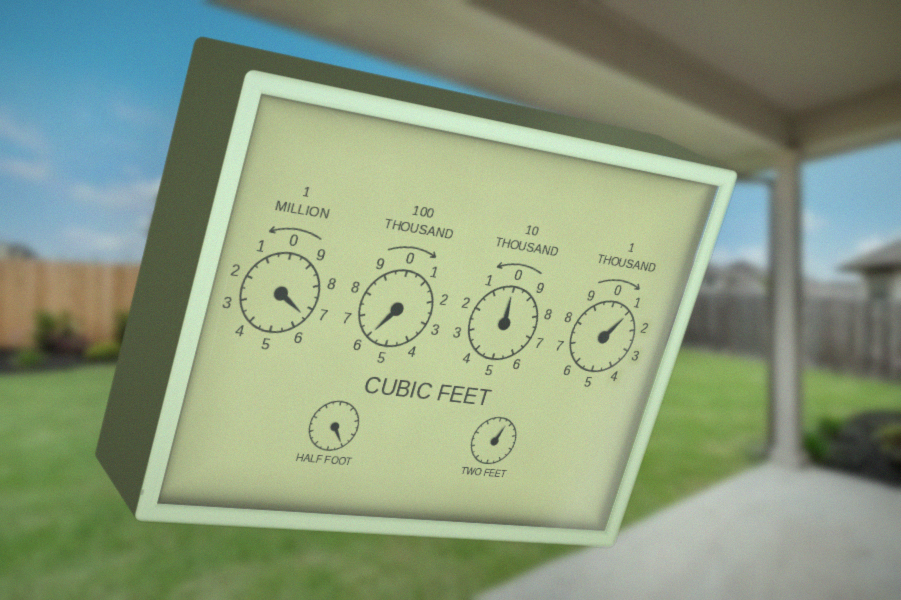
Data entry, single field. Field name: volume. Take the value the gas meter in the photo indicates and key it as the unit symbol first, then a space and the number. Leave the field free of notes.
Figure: ft³ 660100
